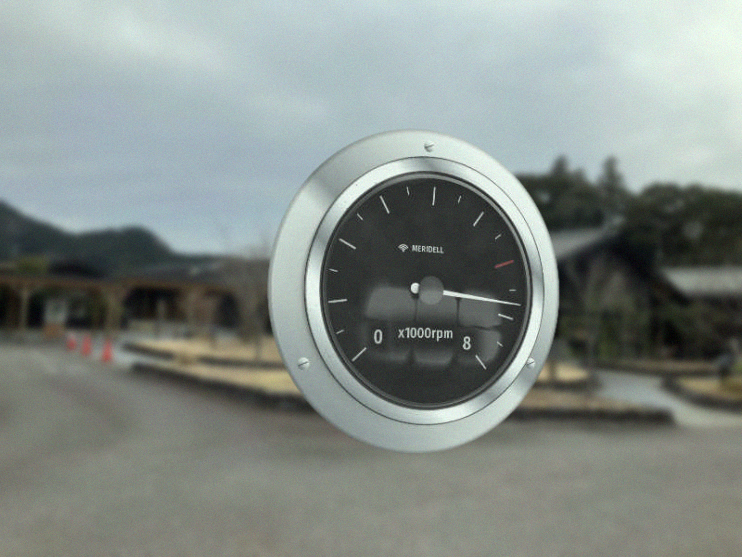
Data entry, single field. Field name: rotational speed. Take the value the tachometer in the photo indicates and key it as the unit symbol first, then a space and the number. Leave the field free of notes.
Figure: rpm 6750
